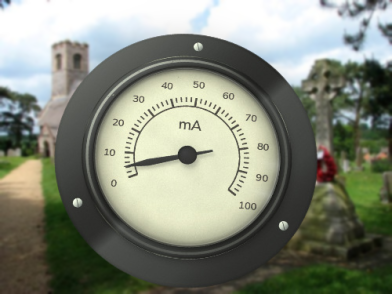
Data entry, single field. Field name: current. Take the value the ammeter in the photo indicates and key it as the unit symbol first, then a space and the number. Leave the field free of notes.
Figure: mA 4
